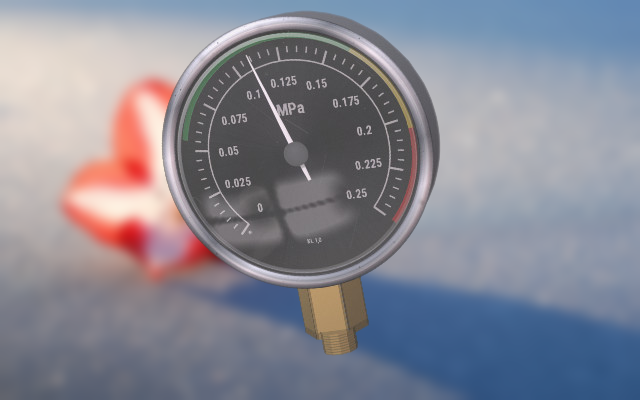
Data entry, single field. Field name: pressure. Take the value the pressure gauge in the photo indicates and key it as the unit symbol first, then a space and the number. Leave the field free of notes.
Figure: MPa 0.11
